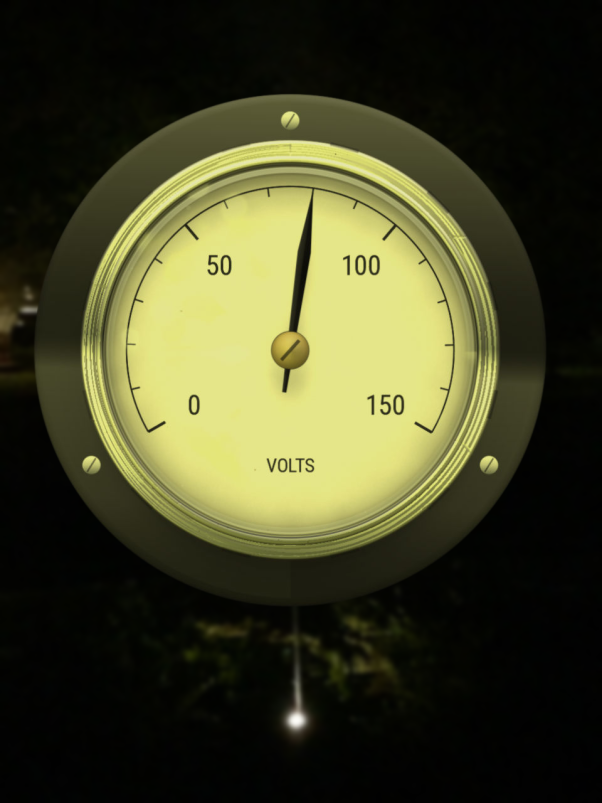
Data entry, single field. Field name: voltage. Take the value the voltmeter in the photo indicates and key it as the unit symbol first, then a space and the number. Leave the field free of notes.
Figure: V 80
